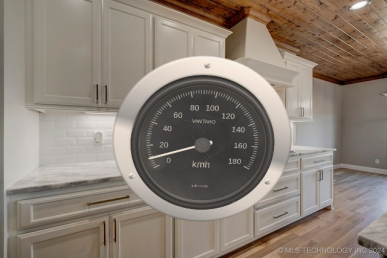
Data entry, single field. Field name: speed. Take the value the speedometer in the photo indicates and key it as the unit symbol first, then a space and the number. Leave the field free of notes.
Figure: km/h 10
